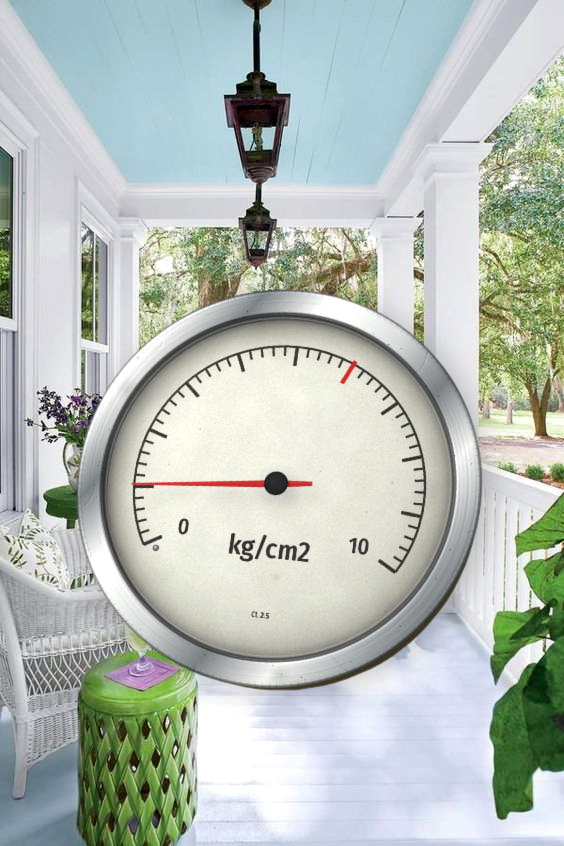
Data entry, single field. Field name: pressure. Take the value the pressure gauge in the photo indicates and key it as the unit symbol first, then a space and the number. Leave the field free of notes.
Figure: kg/cm² 1
